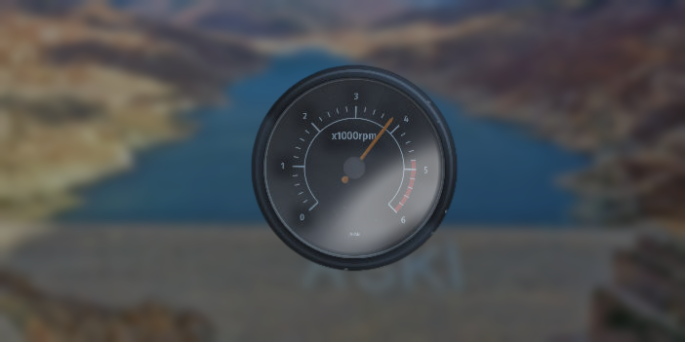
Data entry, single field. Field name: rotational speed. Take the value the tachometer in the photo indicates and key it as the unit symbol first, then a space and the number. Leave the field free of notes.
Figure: rpm 3800
